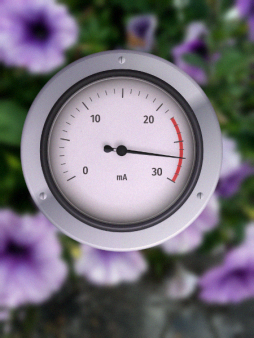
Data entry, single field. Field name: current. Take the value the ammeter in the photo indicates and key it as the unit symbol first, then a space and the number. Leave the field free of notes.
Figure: mA 27
